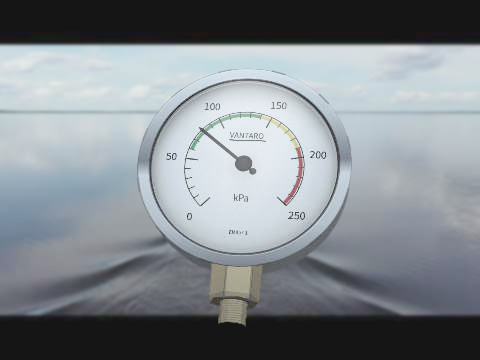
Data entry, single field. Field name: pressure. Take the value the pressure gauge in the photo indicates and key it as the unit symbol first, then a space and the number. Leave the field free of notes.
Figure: kPa 80
